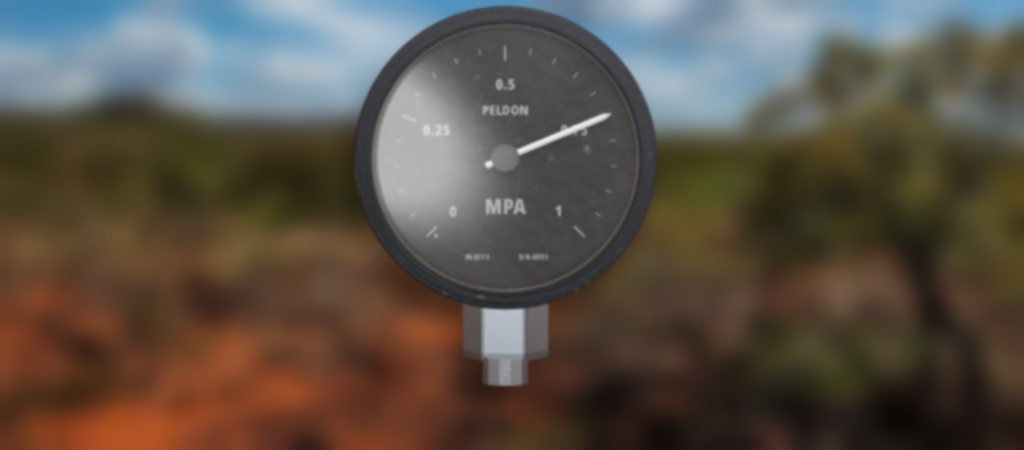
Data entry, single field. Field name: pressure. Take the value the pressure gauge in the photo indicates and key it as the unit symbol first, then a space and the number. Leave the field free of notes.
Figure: MPa 0.75
